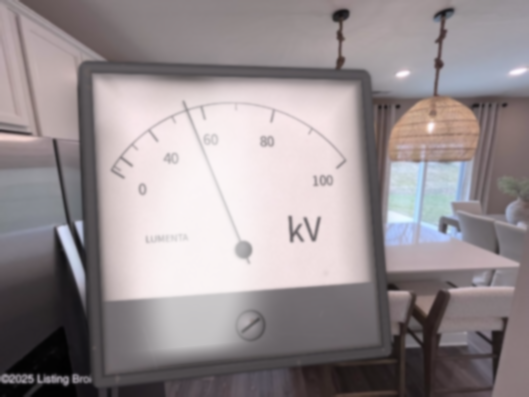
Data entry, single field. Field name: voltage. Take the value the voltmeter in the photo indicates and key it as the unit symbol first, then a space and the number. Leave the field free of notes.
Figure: kV 55
